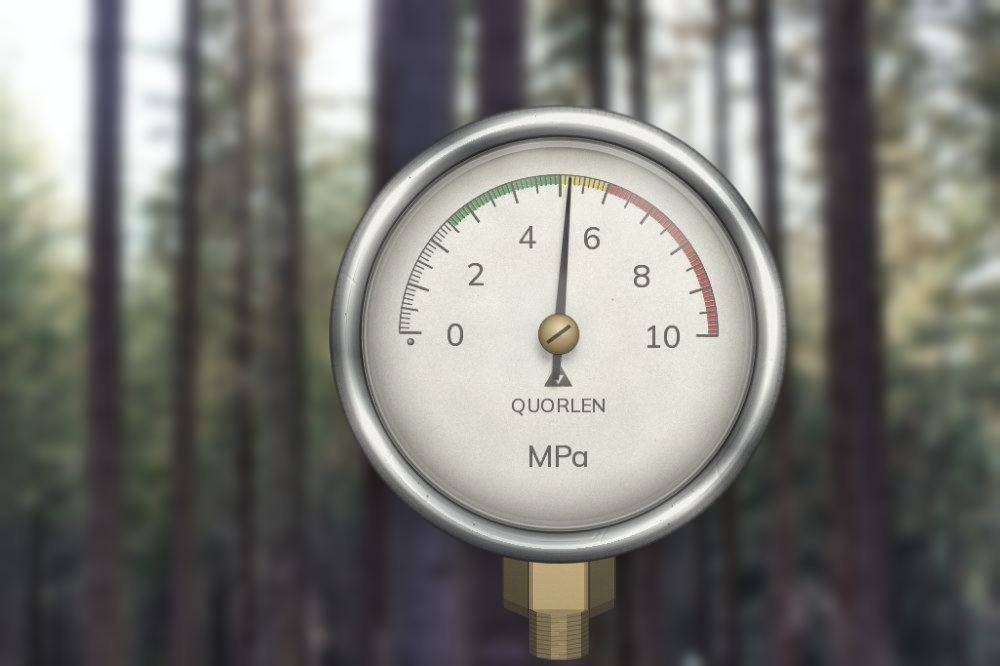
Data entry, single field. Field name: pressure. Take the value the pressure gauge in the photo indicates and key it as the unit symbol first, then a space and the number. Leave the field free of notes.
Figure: MPa 5.2
